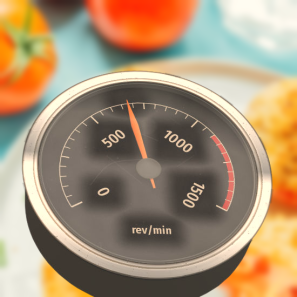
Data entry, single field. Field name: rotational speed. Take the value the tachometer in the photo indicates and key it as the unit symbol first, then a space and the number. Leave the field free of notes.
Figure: rpm 675
